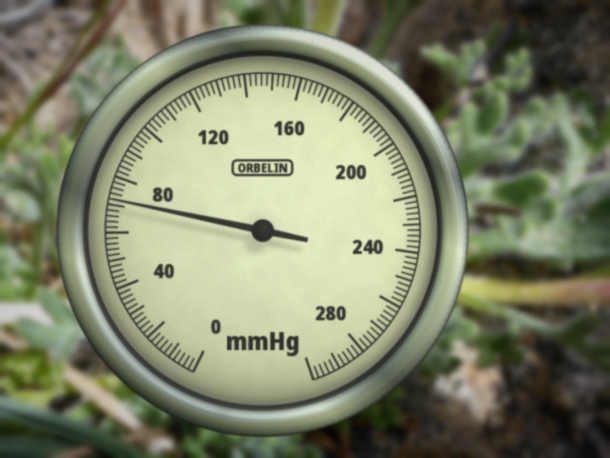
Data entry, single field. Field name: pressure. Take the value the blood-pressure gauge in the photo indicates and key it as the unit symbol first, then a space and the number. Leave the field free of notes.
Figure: mmHg 72
